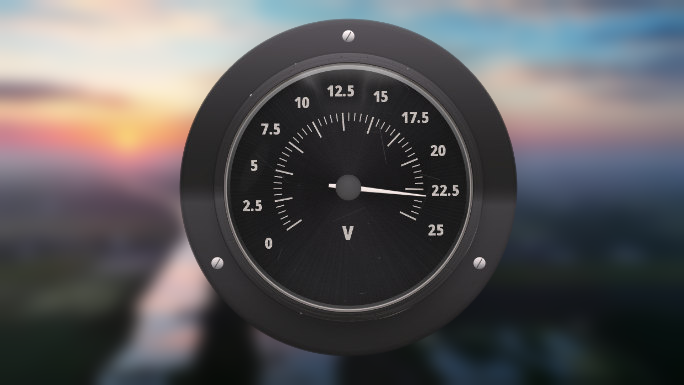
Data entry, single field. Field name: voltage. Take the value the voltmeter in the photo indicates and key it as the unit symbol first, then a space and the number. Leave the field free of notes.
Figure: V 23
